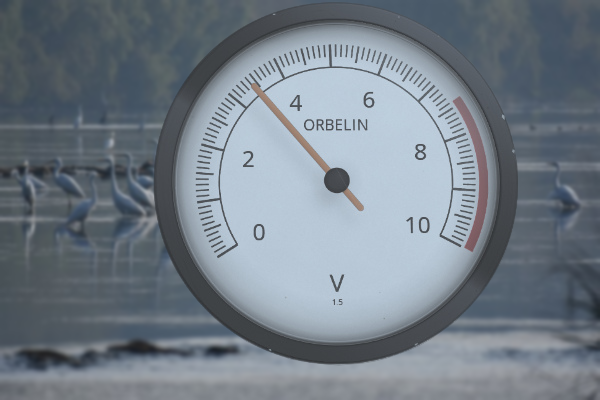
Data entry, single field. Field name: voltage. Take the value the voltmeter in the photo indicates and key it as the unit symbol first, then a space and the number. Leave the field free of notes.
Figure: V 3.4
